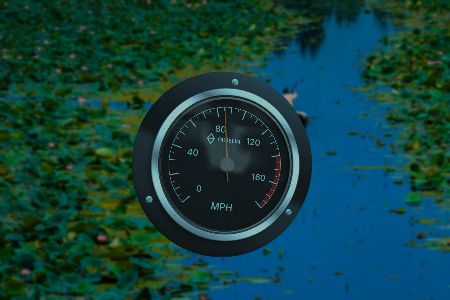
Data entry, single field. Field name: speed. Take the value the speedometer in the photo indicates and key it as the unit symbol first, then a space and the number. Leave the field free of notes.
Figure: mph 85
